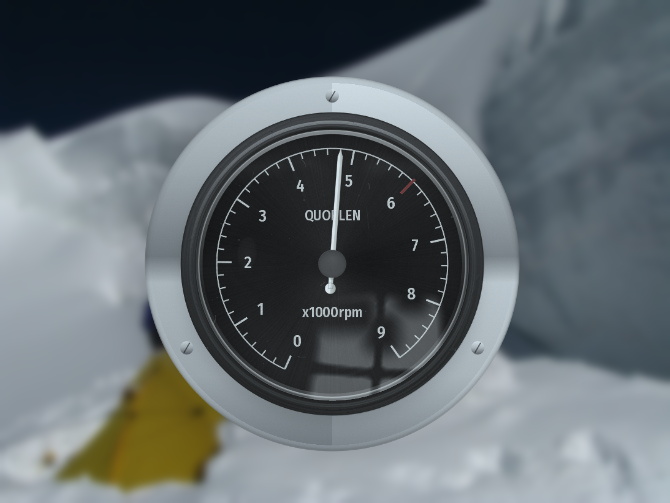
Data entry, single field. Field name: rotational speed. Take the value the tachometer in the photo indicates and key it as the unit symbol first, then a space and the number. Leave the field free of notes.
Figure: rpm 4800
